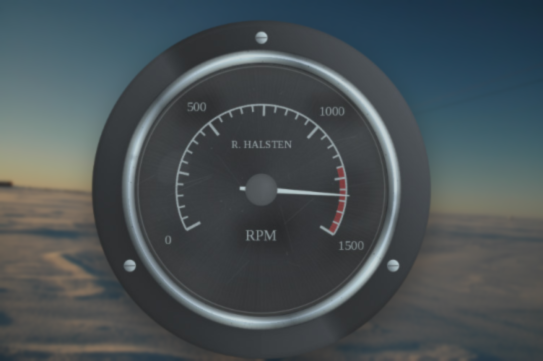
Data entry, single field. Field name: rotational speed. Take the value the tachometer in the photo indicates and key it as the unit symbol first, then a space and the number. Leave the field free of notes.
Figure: rpm 1325
